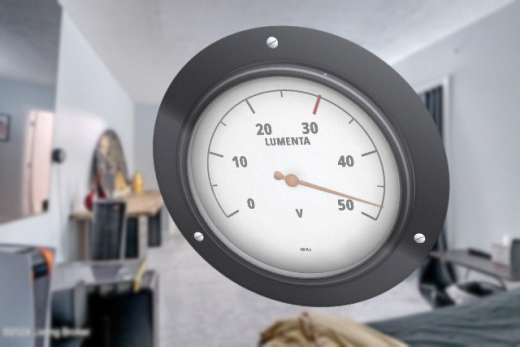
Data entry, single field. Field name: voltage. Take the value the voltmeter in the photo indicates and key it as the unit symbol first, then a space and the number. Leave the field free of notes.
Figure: V 47.5
